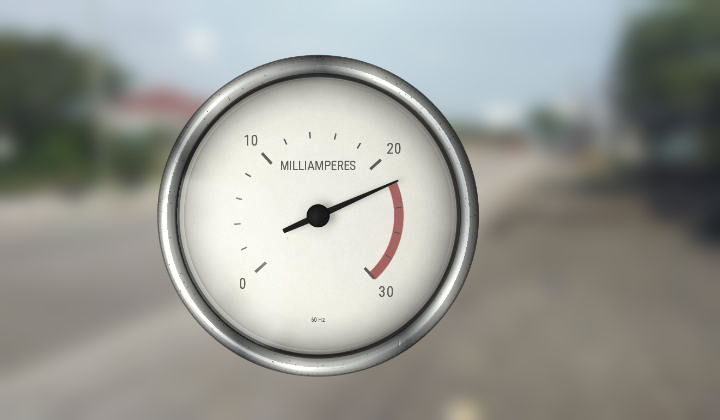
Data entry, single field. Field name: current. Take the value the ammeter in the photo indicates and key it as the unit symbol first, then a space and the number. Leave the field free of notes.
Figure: mA 22
